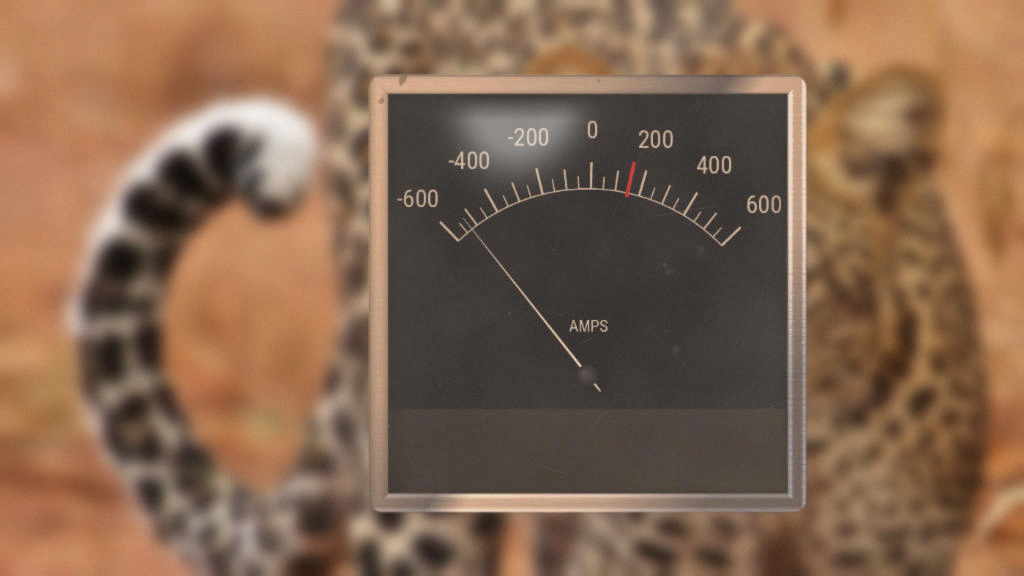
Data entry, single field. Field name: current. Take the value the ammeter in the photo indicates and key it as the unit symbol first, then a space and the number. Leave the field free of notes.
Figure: A -525
